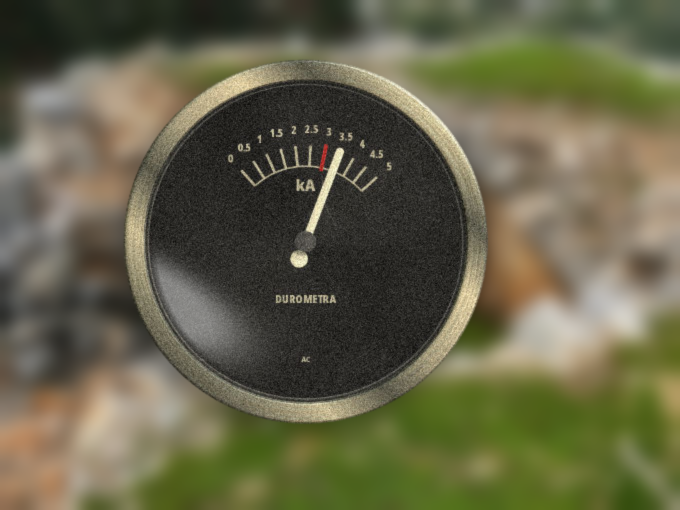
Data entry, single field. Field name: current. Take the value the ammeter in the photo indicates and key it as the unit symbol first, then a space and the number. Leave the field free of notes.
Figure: kA 3.5
